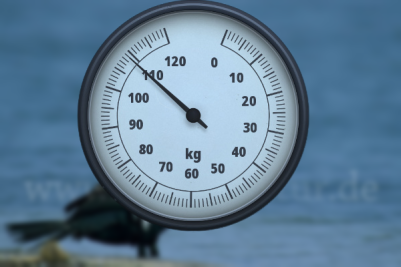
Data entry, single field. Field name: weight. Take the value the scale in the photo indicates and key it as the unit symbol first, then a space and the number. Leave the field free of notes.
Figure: kg 109
